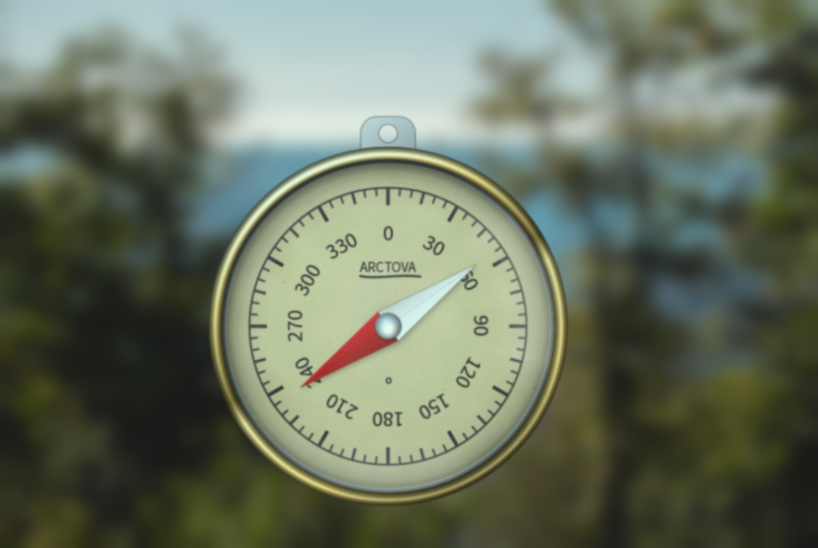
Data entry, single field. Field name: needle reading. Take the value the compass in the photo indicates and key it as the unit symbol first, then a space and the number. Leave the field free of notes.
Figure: ° 235
